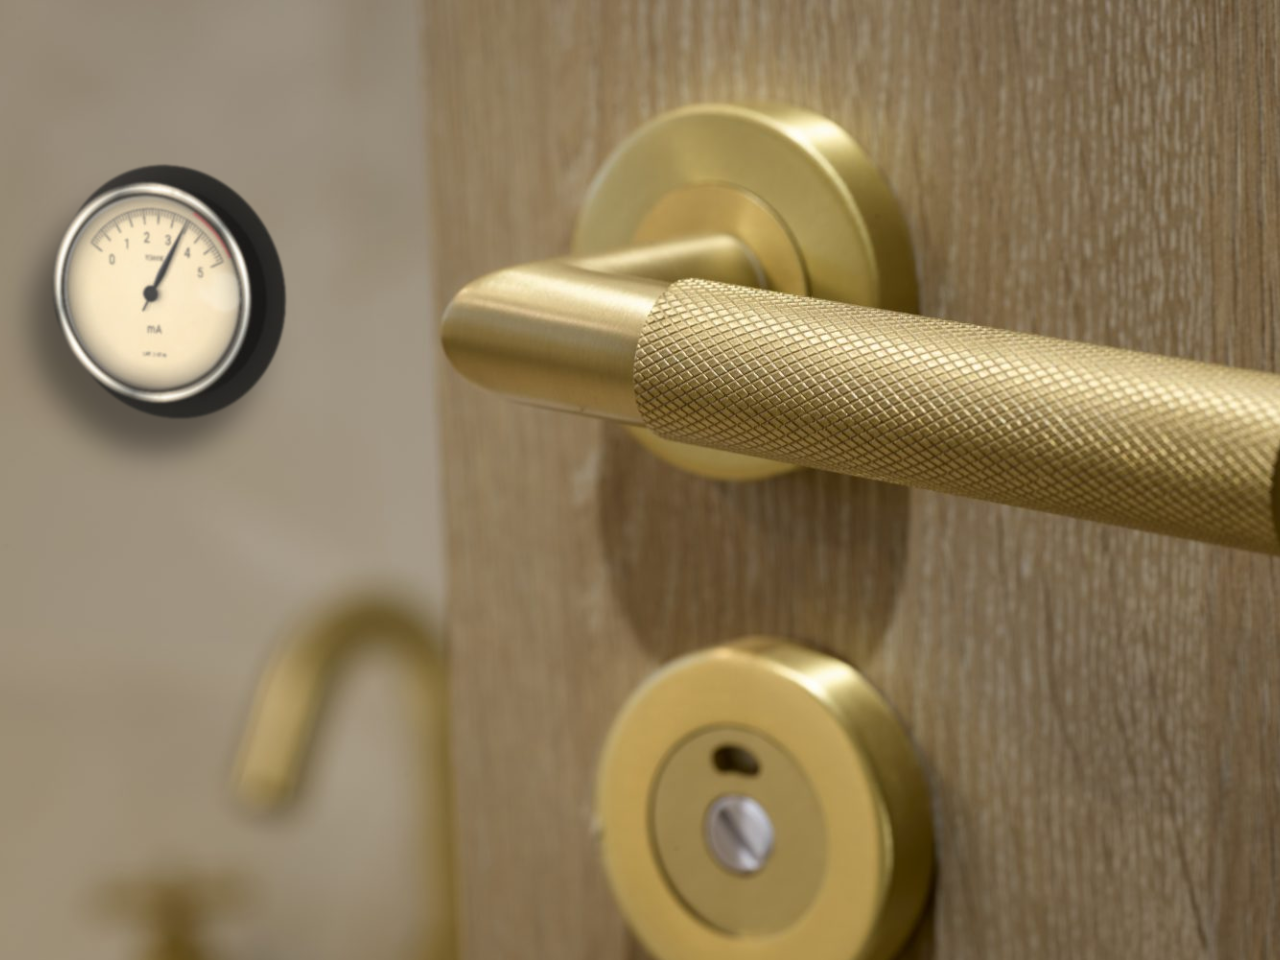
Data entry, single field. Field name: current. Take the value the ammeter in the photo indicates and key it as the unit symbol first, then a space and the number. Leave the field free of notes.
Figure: mA 3.5
